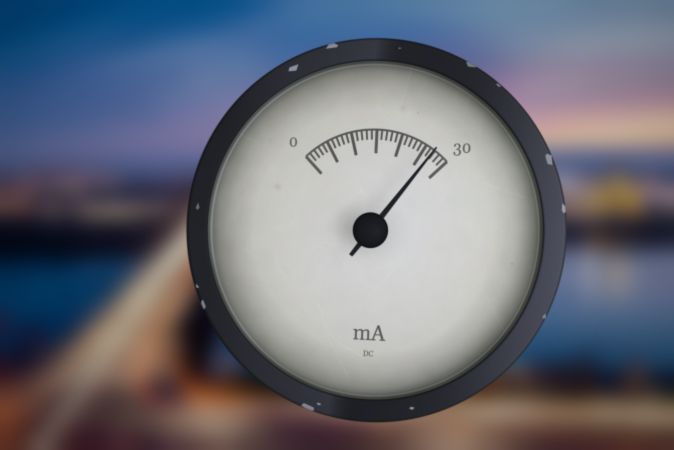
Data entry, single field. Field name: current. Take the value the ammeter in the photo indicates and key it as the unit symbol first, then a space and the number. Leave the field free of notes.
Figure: mA 27
